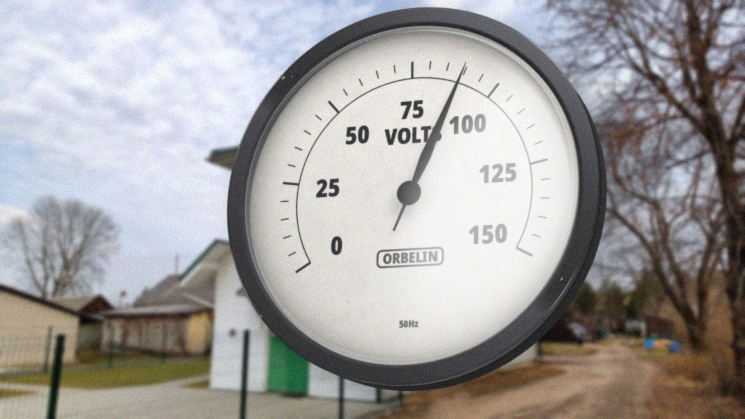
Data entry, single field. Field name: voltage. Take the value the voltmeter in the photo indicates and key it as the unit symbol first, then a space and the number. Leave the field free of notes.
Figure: V 90
